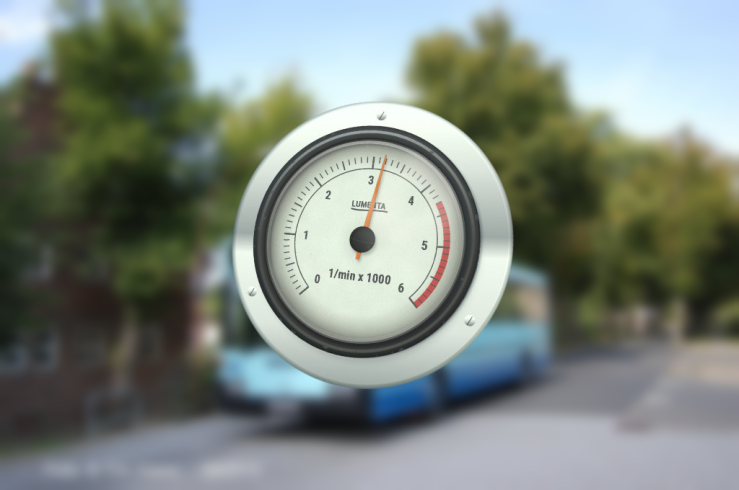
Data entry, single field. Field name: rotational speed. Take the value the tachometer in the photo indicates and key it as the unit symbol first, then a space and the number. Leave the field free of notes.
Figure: rpm 3200
